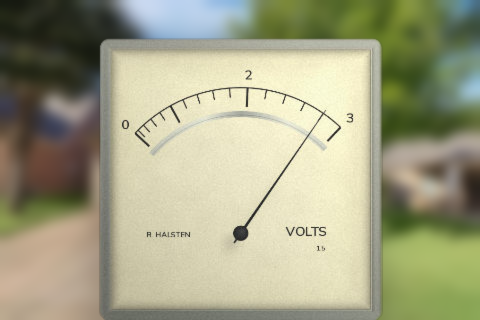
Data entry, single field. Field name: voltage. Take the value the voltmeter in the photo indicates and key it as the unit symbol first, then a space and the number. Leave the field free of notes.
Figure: V 2.8
